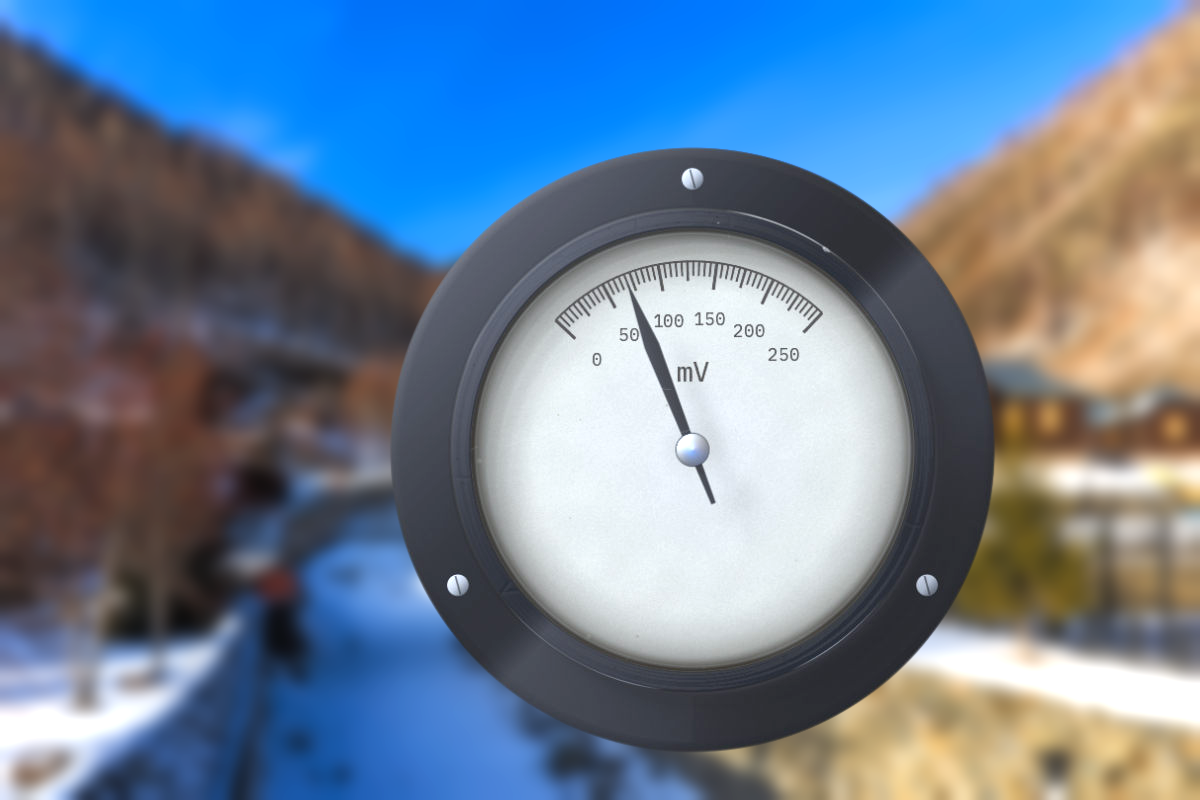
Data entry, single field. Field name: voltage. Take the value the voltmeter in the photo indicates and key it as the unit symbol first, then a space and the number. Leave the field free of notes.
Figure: mV 70
